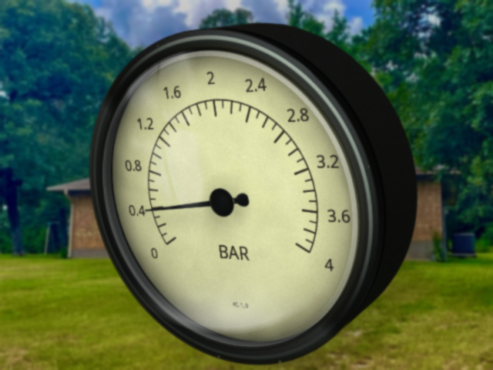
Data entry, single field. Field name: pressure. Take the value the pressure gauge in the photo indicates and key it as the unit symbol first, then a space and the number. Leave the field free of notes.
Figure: bar 0.4
